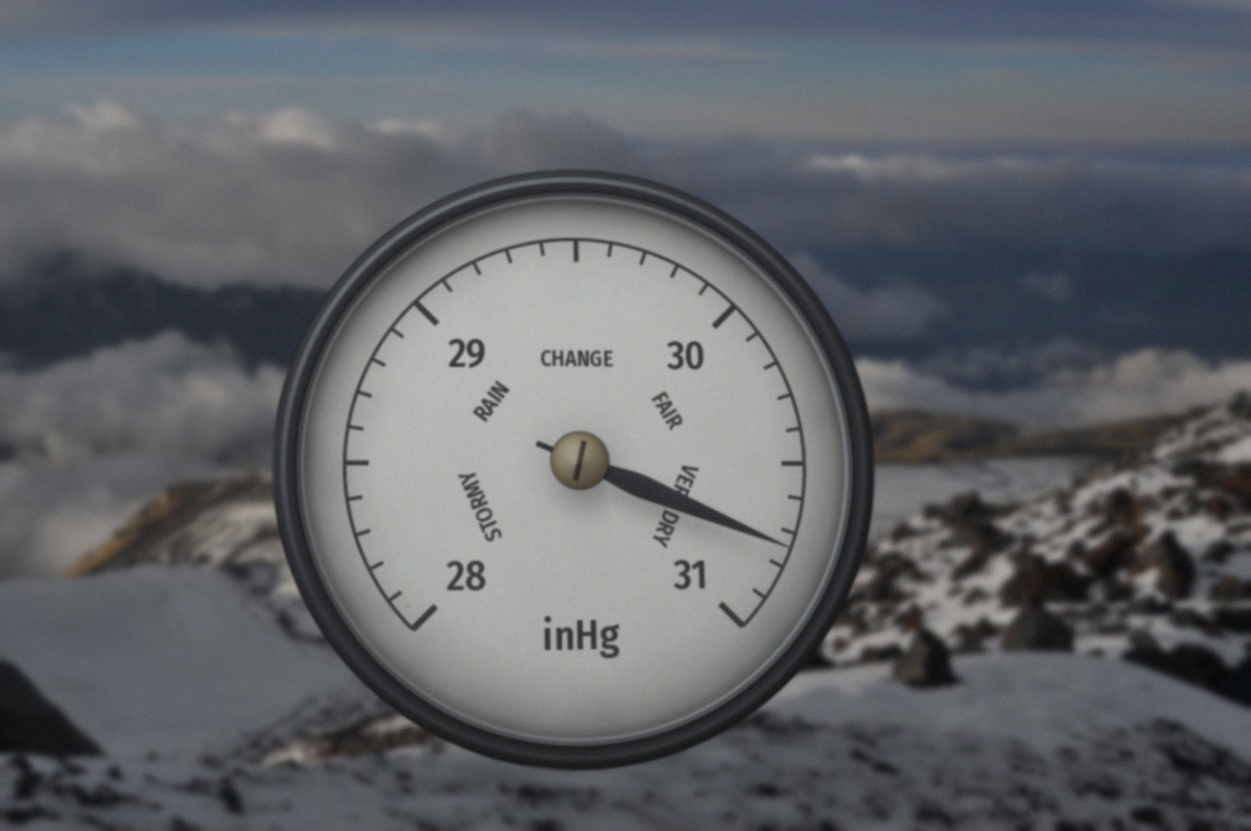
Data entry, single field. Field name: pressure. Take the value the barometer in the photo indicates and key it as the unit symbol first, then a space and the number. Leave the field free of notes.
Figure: inHg 30.75
